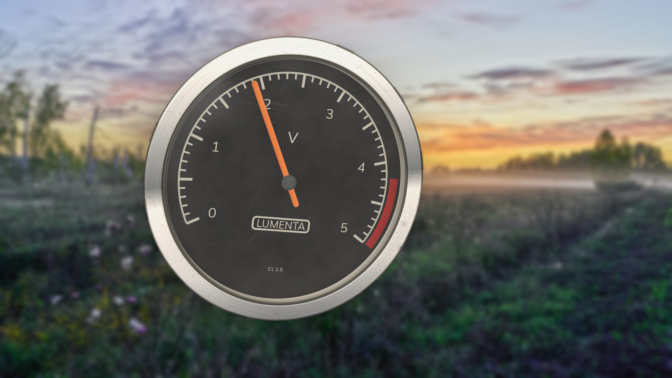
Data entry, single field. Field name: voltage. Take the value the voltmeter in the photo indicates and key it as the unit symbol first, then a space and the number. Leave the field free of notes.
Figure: V 1.9
